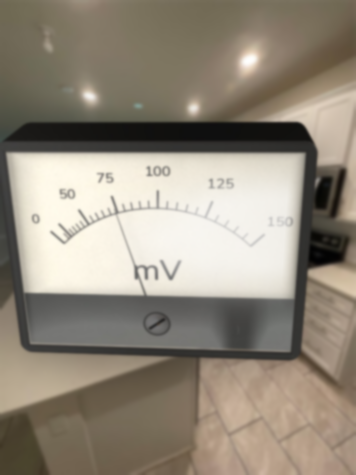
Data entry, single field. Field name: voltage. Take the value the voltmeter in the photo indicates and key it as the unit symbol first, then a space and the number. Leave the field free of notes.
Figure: mV 75
